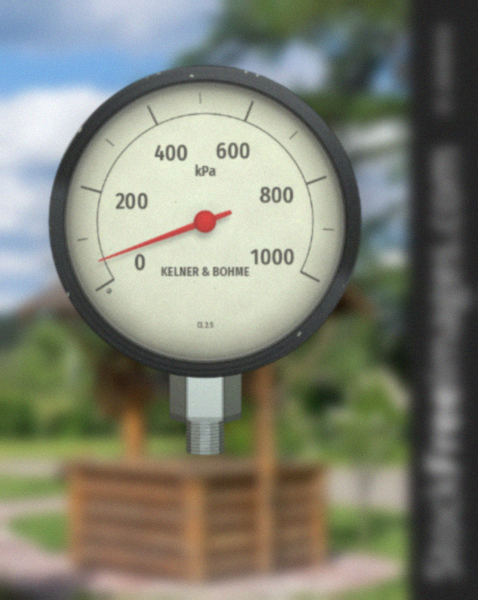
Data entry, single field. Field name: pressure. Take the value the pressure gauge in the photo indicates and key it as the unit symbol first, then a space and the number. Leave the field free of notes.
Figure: kPa 50
